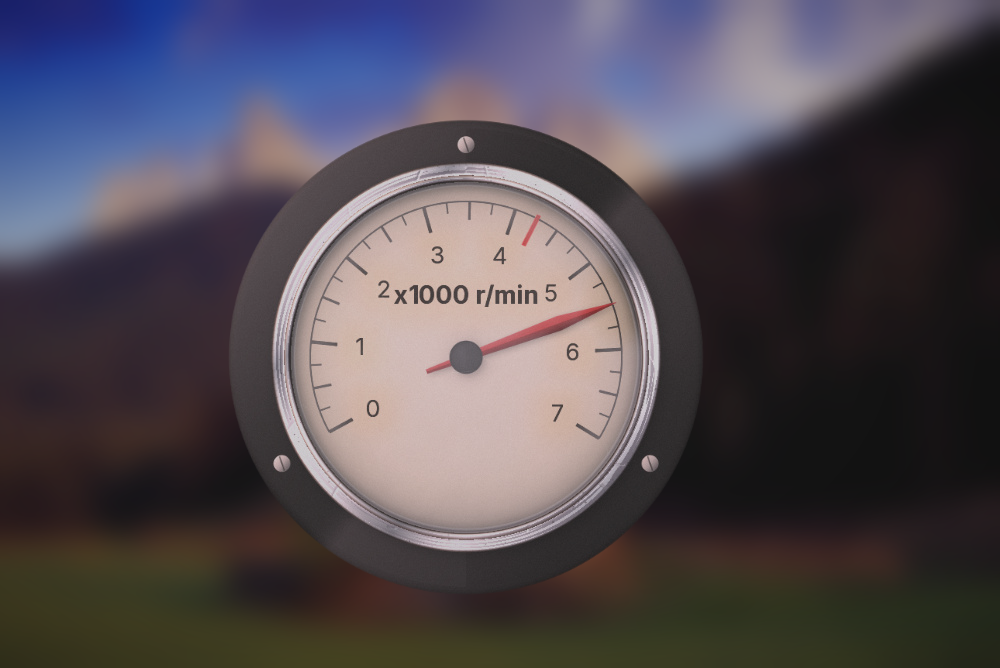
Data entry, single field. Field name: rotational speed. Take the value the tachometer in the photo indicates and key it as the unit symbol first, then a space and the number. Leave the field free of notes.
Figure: rpm 5500
